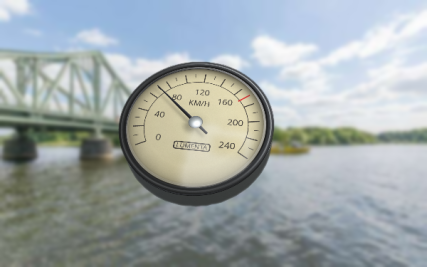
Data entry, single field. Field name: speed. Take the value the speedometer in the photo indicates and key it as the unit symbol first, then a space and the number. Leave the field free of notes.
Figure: km/h 70
